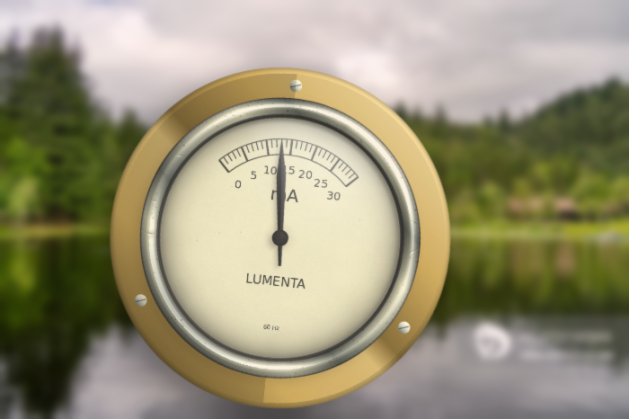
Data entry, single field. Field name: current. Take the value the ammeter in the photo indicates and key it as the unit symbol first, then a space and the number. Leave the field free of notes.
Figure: mA 13
